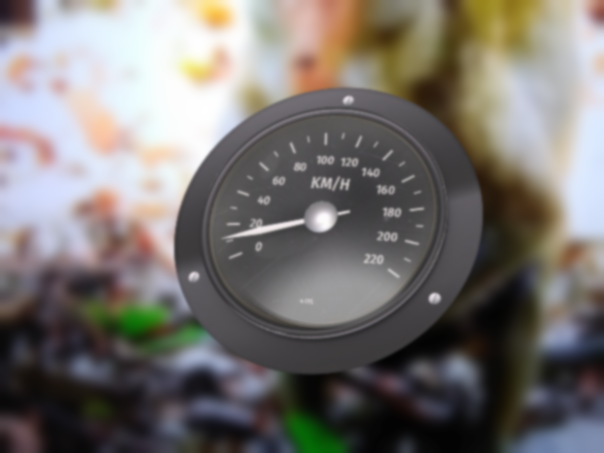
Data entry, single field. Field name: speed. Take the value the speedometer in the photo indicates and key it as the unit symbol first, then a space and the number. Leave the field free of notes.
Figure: km/h 10
